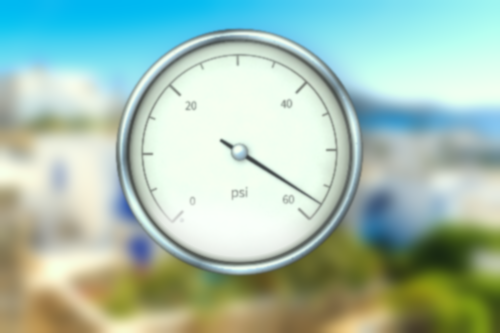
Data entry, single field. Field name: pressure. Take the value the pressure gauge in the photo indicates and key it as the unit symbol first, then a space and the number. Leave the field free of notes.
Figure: psi 57.5
